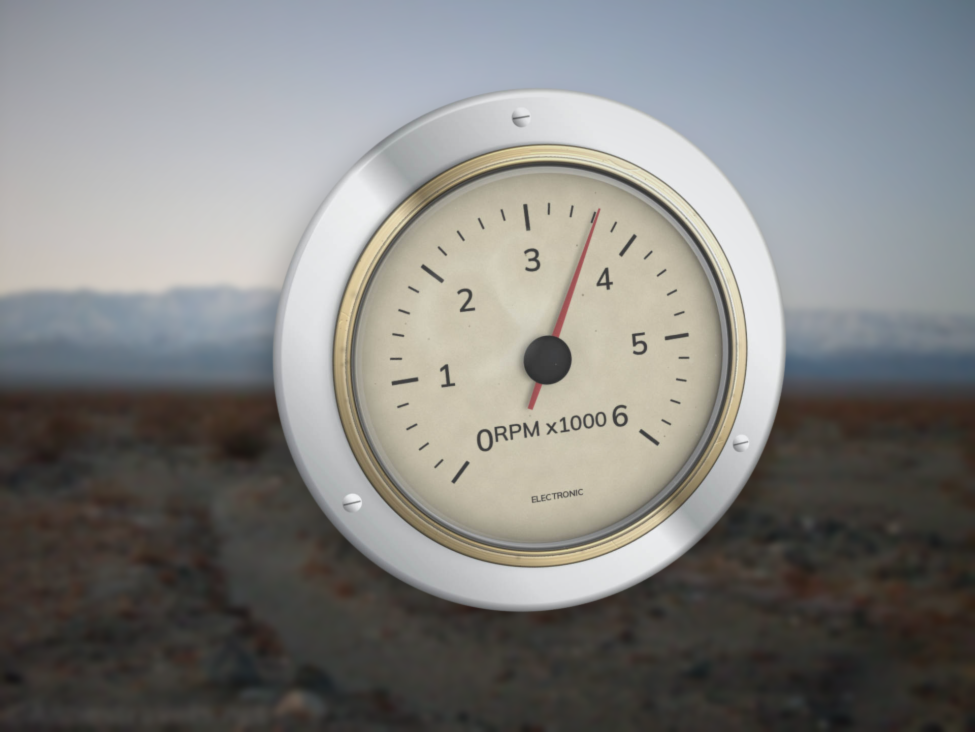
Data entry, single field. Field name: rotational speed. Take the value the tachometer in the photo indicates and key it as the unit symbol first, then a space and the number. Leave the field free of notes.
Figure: rpm 3600
